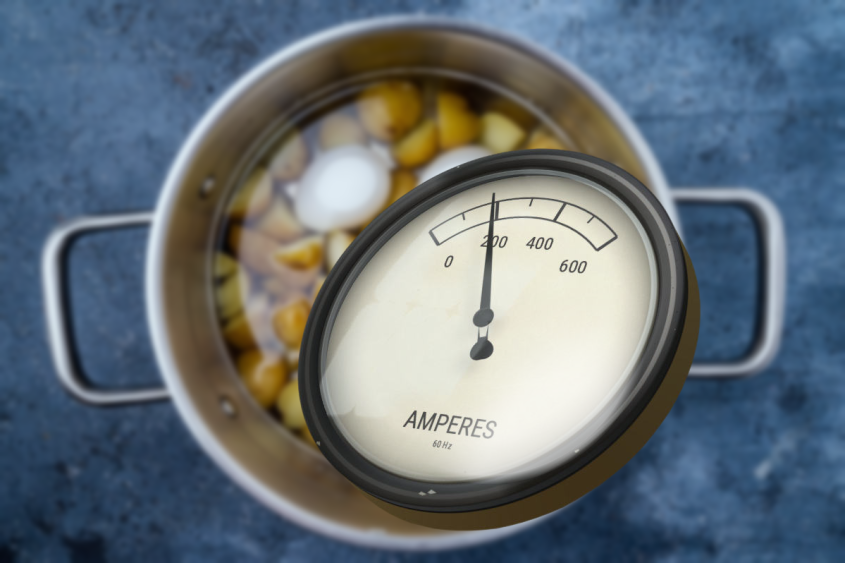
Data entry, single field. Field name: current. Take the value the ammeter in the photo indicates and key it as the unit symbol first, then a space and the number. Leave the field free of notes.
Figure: A 200
